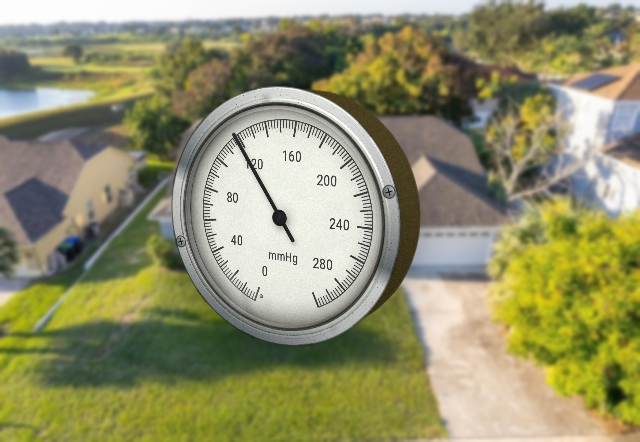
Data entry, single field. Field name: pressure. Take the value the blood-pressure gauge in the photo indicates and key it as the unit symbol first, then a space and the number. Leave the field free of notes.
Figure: mmHg 120
